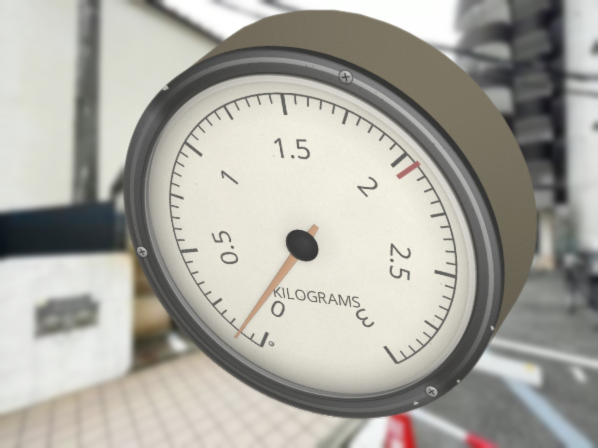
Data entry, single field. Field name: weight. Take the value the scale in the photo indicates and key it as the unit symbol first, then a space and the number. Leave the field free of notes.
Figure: kg 0.1
